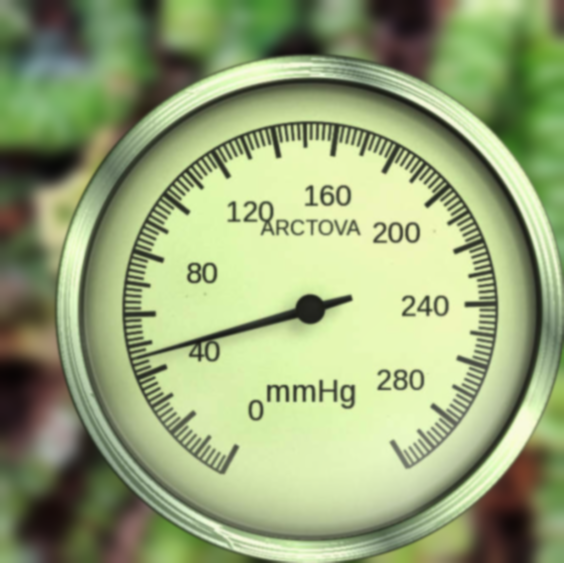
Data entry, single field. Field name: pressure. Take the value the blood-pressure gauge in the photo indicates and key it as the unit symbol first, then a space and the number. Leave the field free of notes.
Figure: mmHg 46
